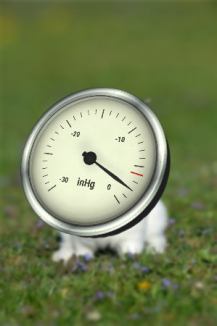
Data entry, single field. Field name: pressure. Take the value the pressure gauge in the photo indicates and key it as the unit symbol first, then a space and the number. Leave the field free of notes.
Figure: inHg -2
